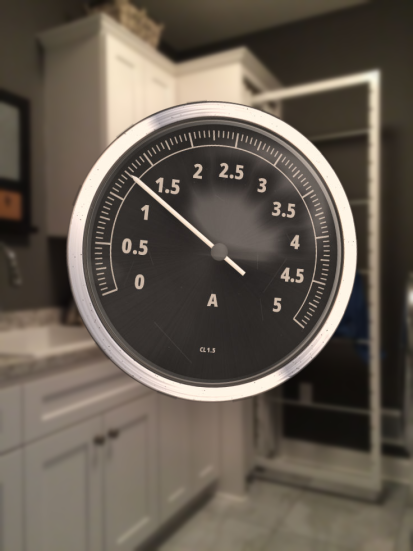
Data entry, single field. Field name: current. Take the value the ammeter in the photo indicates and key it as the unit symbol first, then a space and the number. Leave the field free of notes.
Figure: A 1.25
